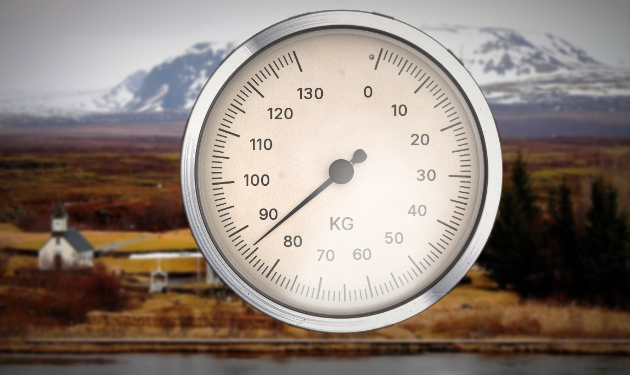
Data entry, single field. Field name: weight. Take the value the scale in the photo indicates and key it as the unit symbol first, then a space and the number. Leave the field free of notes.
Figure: kg 86
